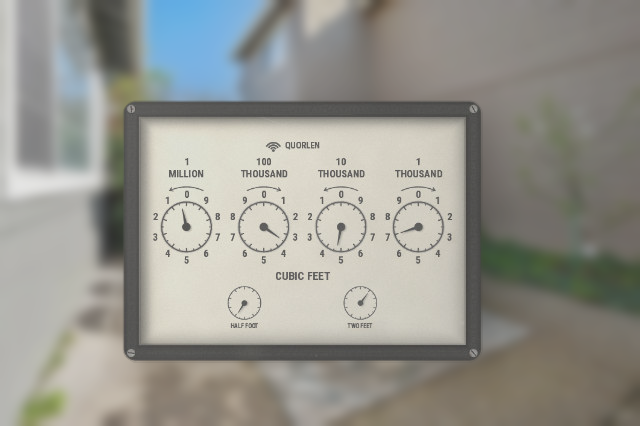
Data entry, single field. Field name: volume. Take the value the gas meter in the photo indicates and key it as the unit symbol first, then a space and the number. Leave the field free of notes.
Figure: ft³ 34700
